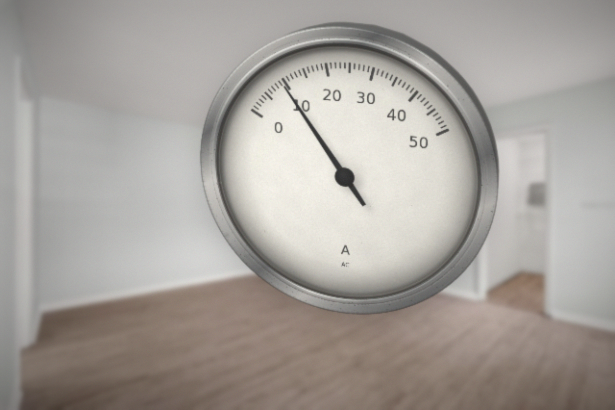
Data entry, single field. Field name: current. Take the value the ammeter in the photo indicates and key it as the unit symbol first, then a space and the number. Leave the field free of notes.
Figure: A 10
